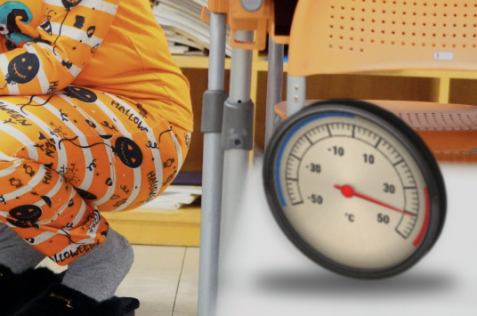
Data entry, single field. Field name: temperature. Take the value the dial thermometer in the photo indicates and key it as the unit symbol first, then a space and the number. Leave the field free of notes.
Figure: °C 40
